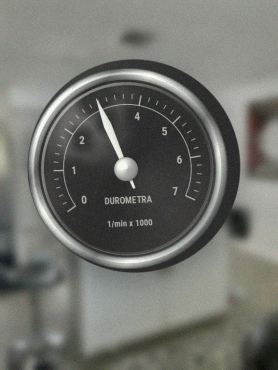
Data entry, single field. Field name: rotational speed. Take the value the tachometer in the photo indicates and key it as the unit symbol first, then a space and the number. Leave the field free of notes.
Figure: rpm 3000
